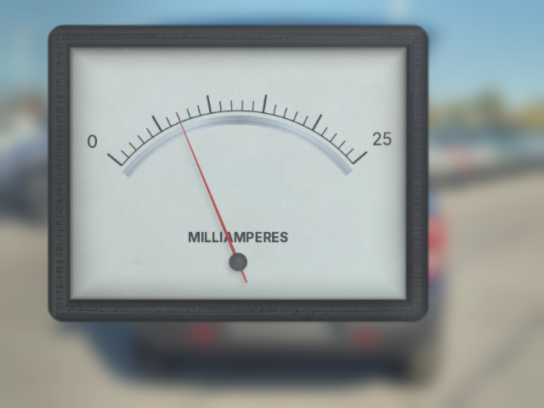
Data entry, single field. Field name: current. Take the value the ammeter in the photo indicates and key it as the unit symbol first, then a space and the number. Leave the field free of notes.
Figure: mA 7
